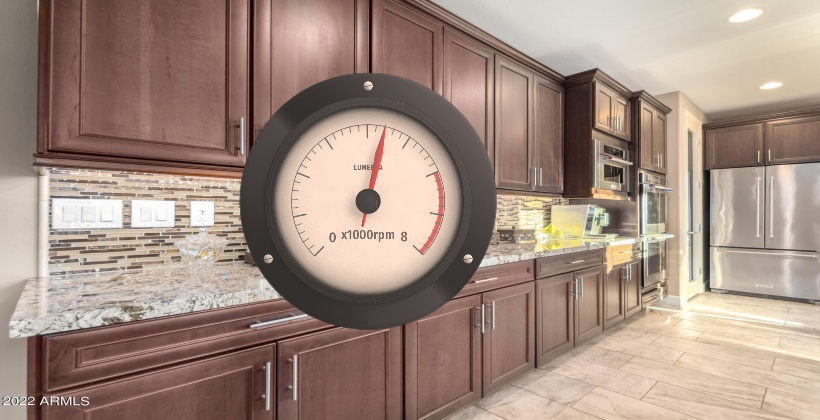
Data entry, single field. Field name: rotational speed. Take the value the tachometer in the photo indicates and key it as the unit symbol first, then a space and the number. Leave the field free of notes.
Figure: rpm 4400
